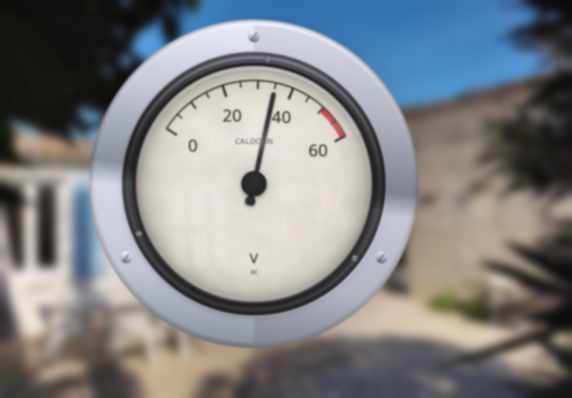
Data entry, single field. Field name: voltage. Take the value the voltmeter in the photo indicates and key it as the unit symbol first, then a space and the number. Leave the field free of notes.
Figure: V 35
